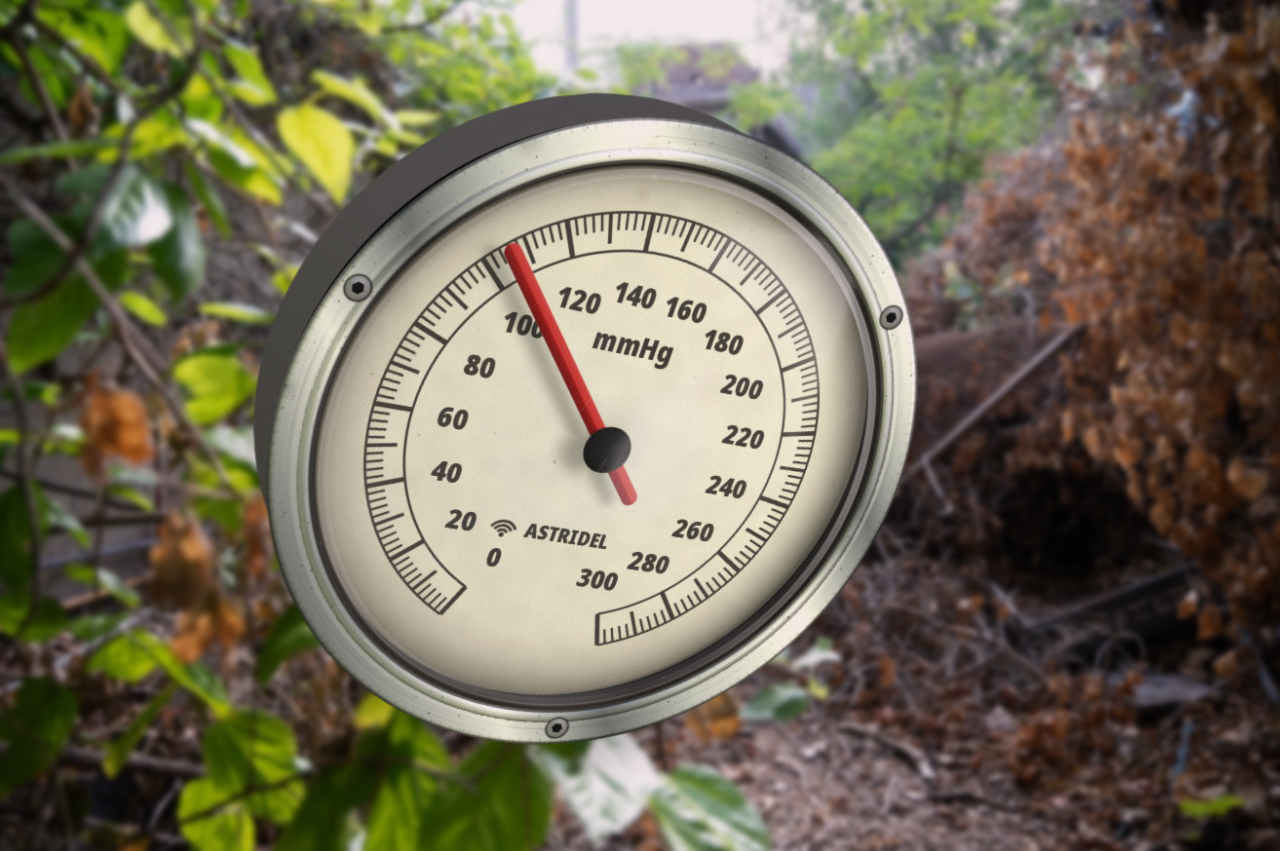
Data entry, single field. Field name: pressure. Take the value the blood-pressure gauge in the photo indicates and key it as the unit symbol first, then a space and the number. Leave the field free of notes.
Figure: mmHg 106
